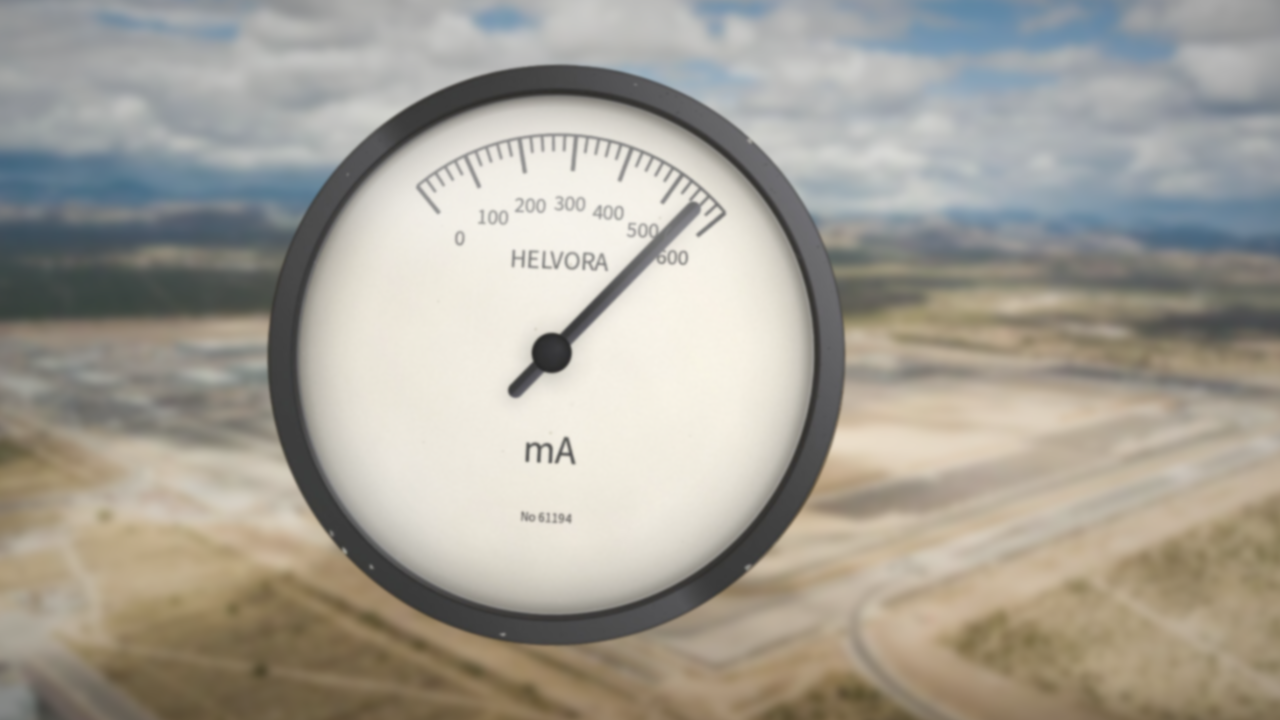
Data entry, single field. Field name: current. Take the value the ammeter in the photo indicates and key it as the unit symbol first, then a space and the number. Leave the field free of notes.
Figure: mA 560
